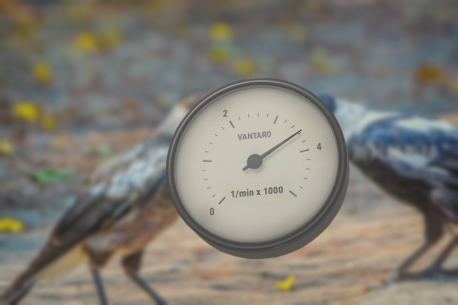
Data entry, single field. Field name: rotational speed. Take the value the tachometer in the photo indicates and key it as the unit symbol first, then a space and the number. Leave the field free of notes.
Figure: rpm 3600
